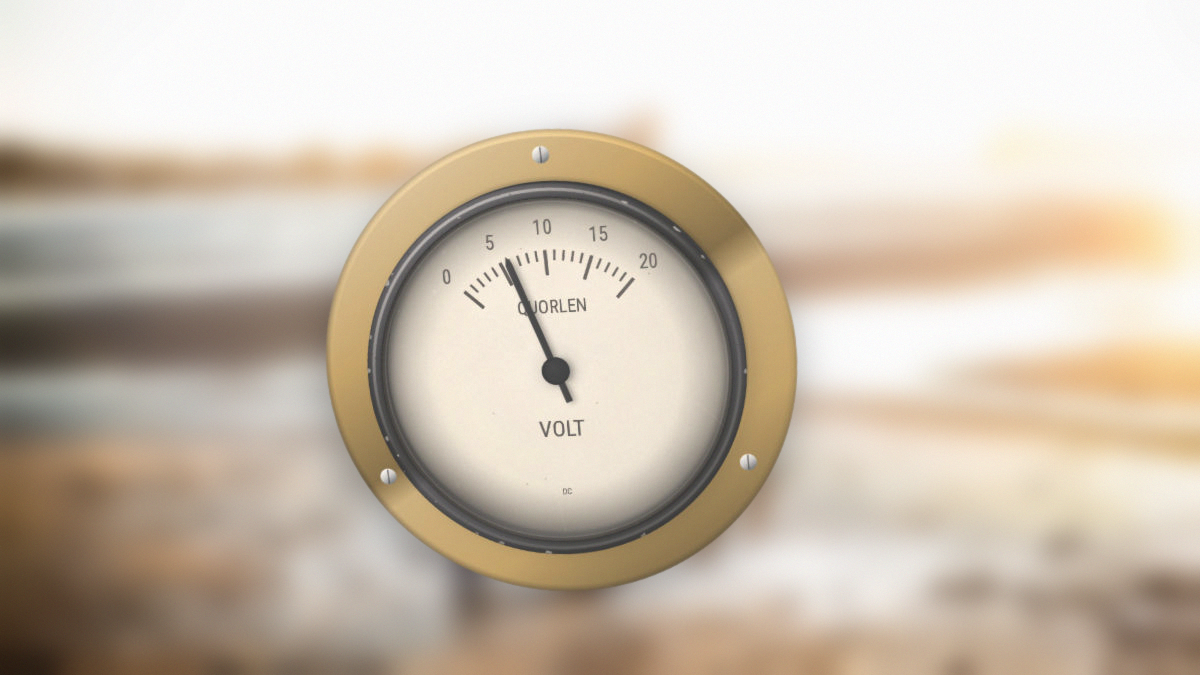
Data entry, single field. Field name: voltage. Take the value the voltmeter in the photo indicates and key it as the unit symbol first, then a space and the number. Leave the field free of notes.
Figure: V 6
